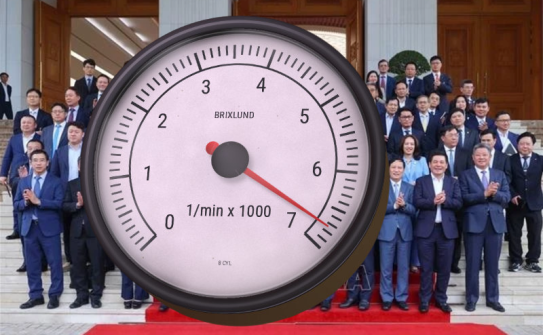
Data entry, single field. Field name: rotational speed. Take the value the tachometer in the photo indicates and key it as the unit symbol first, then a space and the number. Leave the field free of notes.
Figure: rpm 6750
